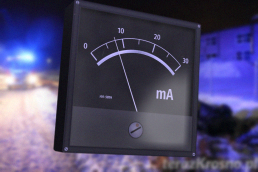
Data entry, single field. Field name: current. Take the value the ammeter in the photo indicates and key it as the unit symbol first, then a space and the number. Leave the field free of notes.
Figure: mA 7.5
